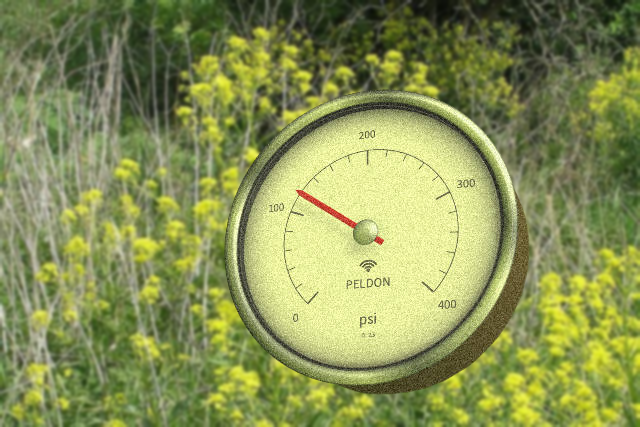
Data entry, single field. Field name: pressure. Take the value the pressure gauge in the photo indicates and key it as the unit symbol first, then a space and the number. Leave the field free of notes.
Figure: psi 120
